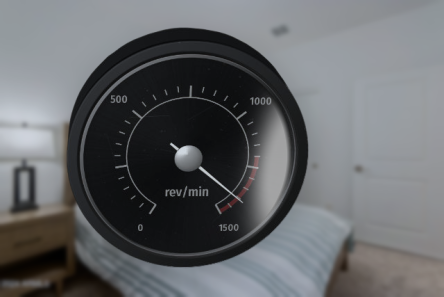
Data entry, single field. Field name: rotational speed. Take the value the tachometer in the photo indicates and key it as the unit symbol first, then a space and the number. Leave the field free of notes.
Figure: rpm 1400
